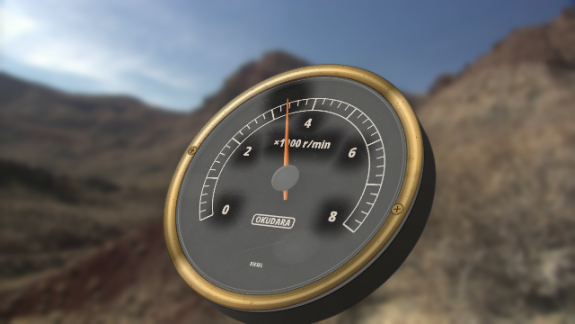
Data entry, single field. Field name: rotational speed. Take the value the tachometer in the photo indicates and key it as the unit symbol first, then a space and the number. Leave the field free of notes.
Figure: rpm 3400
